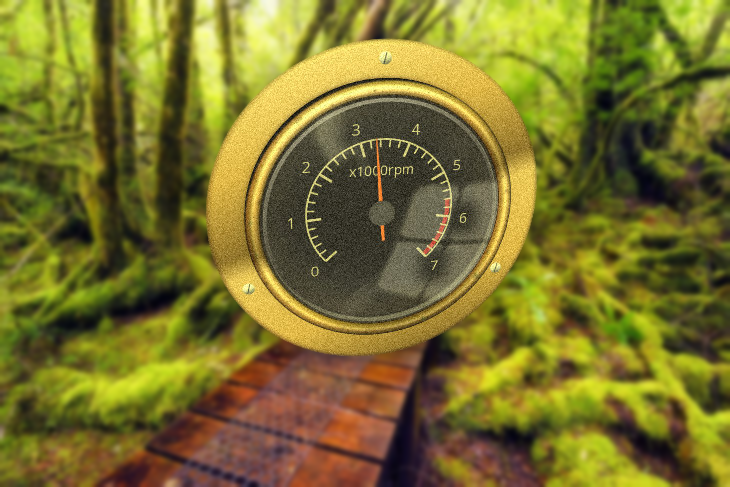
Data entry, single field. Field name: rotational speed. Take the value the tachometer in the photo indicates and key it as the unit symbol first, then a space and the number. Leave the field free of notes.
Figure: rpm 3300
